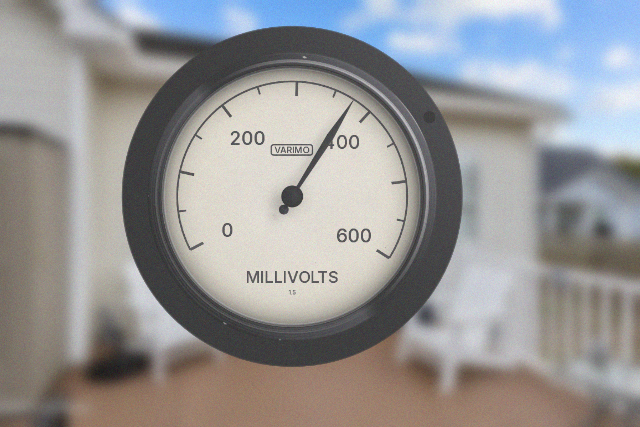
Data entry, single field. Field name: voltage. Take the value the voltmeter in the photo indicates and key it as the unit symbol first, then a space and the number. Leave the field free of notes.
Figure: mV 375
